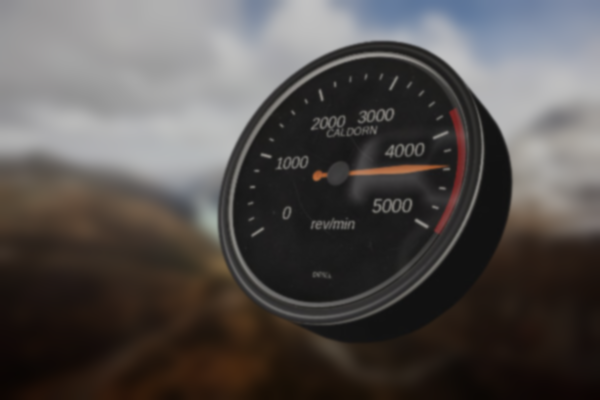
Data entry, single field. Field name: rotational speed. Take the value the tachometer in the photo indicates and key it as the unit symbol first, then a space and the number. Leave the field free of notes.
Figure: rpm 4400
